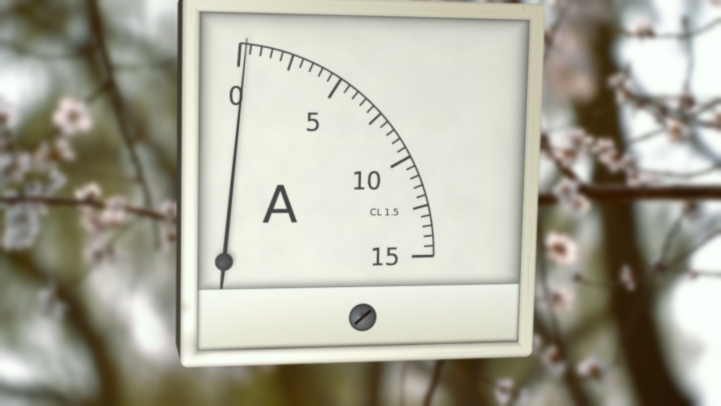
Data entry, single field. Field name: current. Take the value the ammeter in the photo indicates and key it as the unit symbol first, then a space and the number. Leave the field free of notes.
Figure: A 0.25
